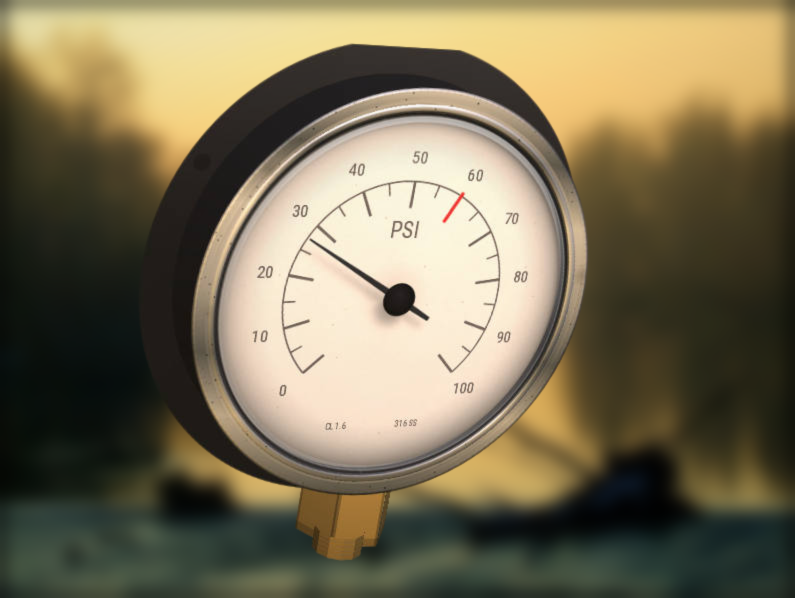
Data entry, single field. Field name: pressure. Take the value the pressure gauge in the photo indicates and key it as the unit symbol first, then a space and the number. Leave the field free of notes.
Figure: psi 27.5
